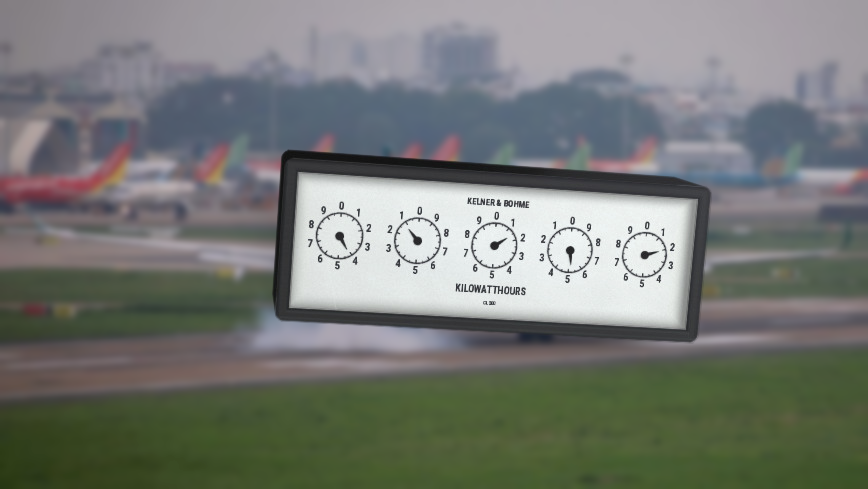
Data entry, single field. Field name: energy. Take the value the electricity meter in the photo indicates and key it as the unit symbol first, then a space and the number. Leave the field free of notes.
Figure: kWh 41152
